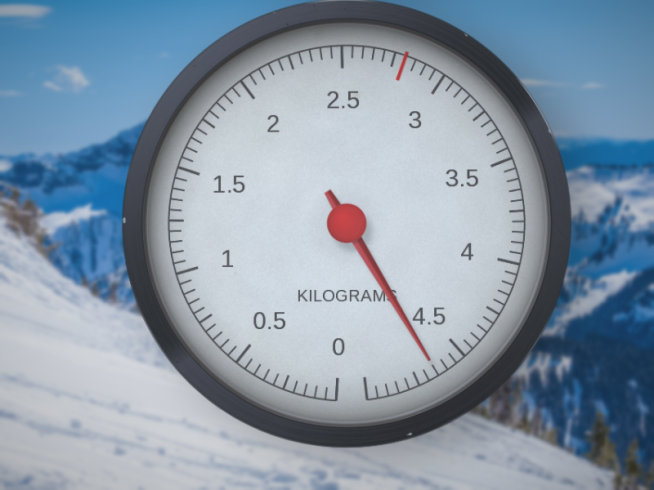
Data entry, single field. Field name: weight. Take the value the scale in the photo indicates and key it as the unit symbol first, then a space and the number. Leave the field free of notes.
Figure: kg 4.65
